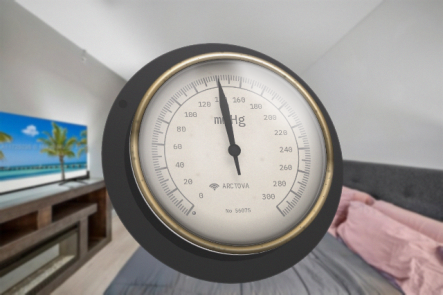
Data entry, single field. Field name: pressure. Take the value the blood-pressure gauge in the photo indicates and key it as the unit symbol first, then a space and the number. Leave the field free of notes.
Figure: mmHg 140
